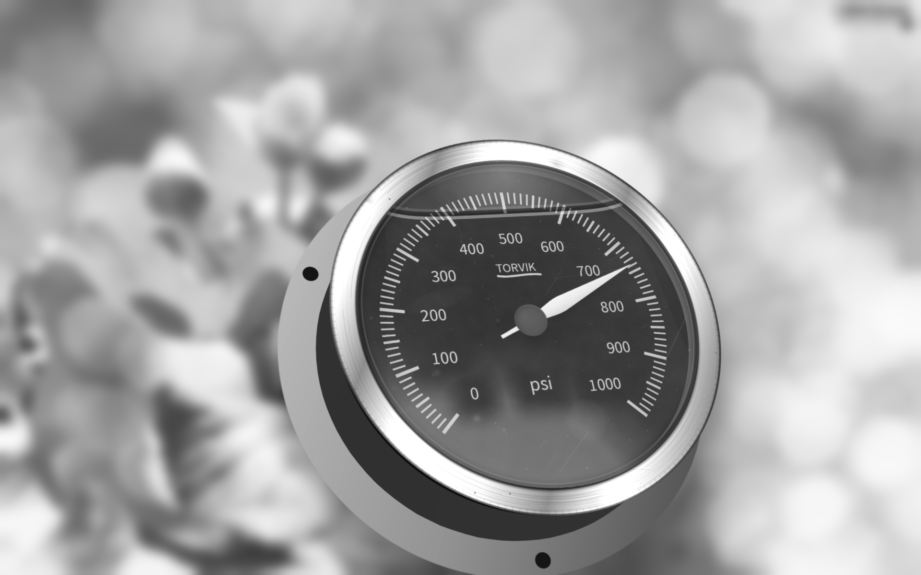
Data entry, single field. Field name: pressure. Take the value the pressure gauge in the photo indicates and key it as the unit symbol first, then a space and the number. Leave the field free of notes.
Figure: psi 740
